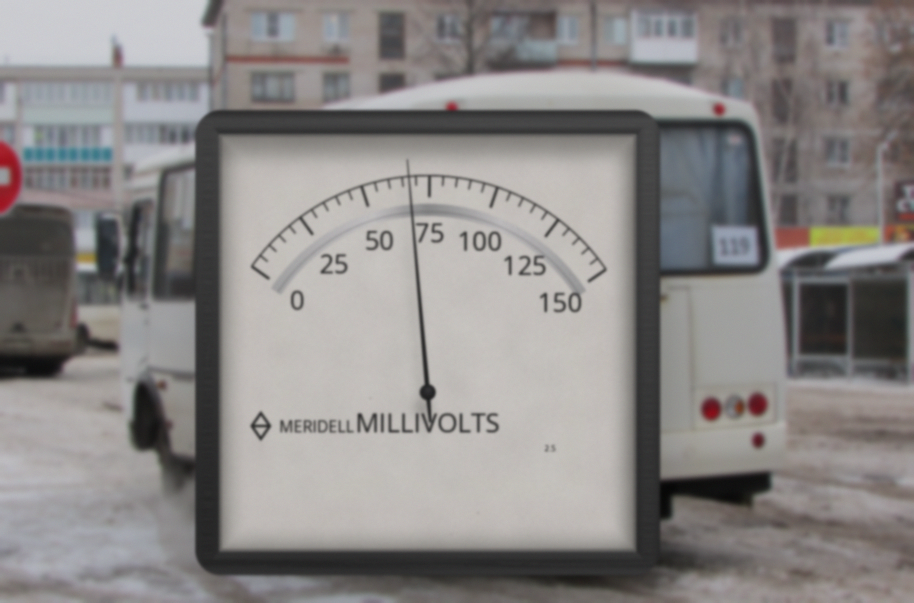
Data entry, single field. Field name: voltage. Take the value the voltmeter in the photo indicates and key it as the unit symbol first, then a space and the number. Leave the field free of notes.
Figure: mV 67.5
